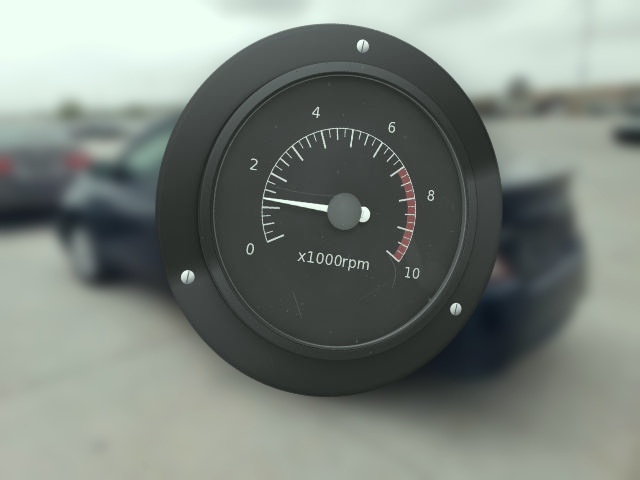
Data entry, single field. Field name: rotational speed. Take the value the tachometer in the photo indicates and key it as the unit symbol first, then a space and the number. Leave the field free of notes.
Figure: rpm 1250
